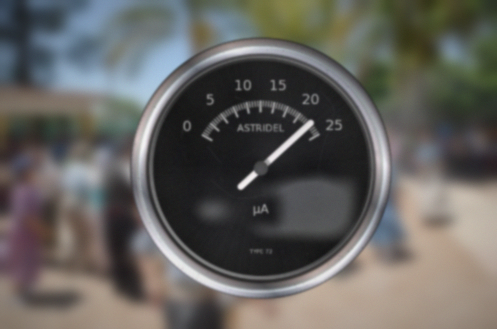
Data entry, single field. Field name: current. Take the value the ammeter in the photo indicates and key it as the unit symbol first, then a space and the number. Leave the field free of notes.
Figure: µA 22.5
